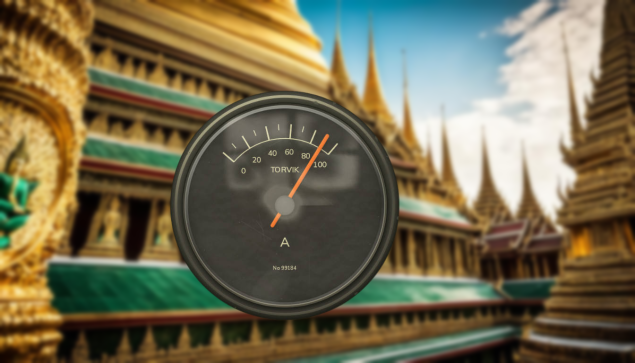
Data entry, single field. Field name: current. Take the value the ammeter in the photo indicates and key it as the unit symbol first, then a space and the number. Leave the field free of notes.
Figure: A 90
